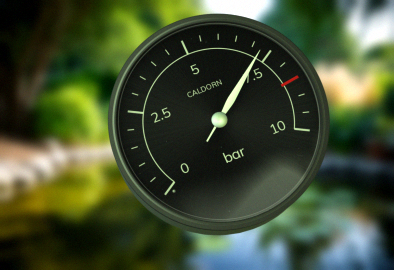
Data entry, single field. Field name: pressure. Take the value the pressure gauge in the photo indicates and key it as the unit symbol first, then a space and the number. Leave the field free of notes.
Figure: bar 7.25
